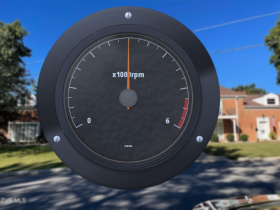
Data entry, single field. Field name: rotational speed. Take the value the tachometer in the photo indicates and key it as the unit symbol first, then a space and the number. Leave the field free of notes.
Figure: rpm 3000
